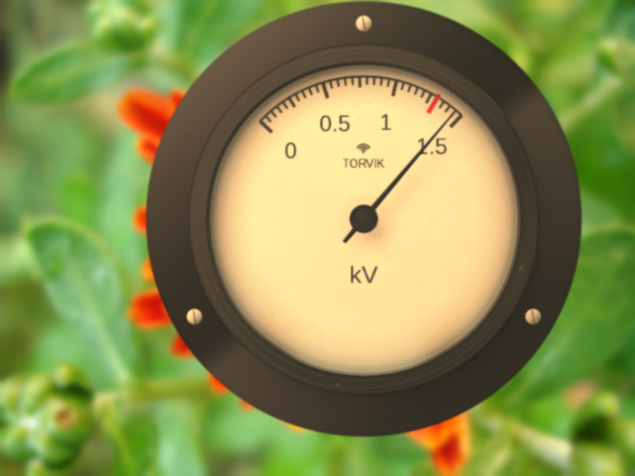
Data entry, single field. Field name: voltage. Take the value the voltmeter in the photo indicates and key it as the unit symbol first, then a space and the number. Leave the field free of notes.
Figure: kV 1.45
